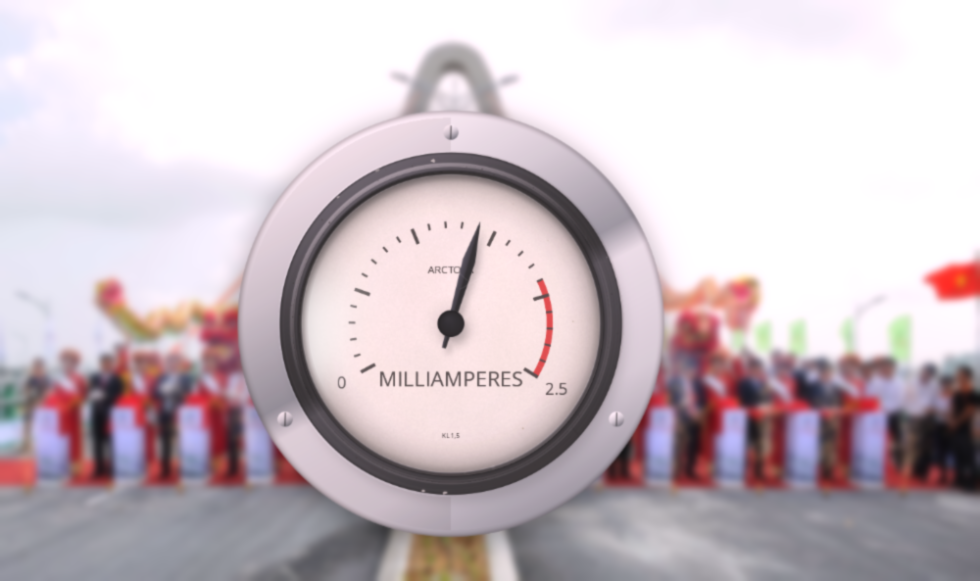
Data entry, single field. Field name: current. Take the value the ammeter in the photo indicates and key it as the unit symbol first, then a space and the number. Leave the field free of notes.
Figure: mA 1.4
